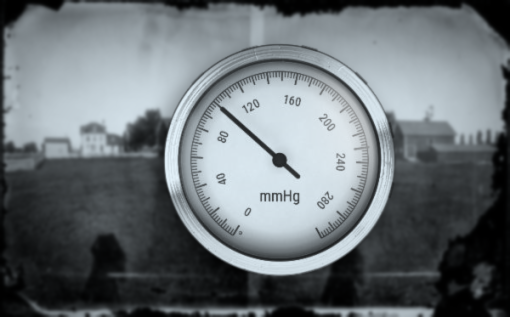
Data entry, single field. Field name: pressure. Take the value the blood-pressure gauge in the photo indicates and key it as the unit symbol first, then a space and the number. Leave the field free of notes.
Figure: mmHg 100
